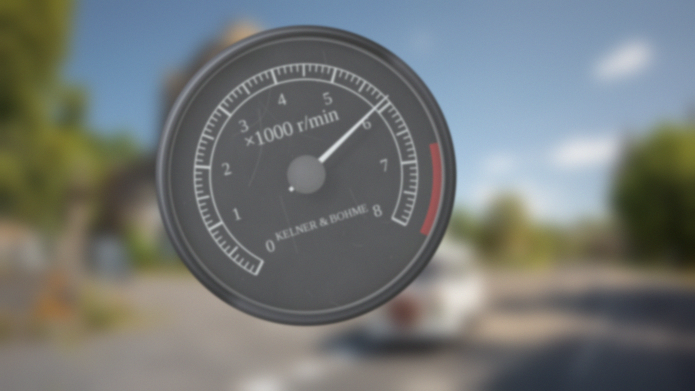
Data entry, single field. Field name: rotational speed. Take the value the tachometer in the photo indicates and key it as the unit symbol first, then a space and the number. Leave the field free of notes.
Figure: rpm 5900
